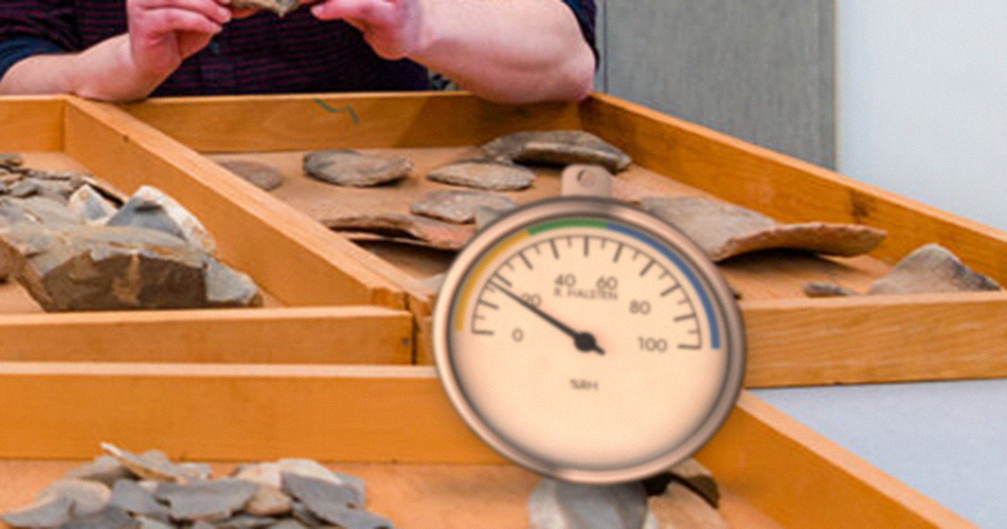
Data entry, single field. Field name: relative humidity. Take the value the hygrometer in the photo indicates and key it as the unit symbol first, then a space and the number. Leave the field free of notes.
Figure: % 17.5
